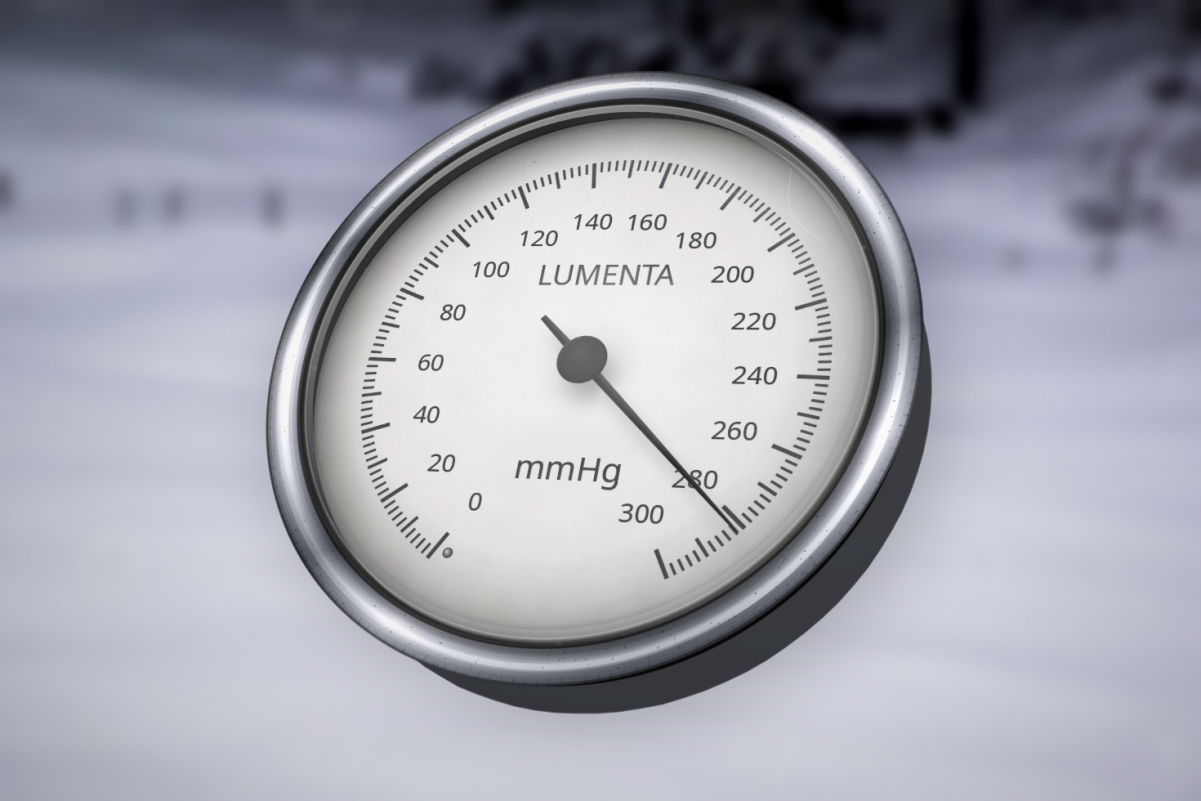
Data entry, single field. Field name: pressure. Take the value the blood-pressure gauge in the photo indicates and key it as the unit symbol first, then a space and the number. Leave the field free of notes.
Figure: mmHg 282
